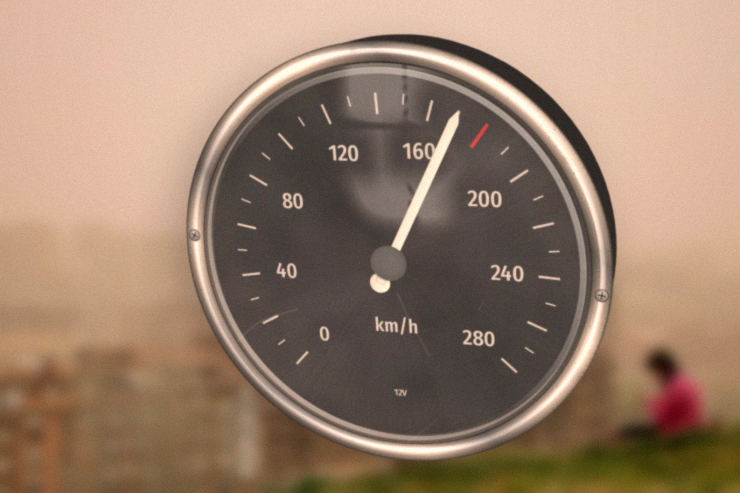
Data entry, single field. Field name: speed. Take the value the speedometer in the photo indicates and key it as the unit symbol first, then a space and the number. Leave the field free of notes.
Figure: km/h 170
